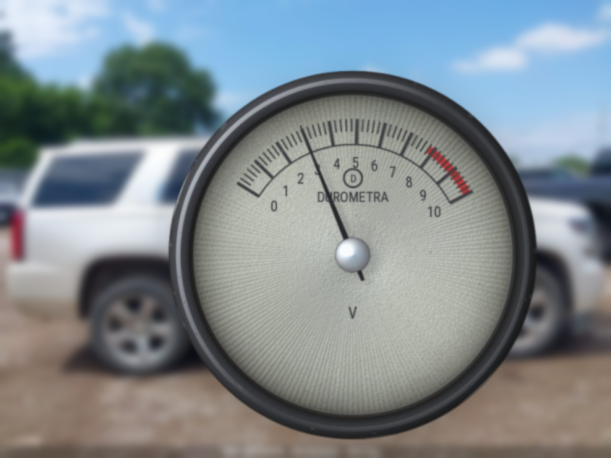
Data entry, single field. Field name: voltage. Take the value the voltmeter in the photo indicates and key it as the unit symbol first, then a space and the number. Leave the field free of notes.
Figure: V 3
